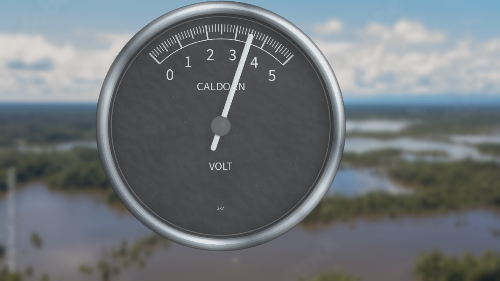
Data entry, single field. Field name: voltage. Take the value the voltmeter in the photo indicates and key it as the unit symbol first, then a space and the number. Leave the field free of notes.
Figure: V 3.5
